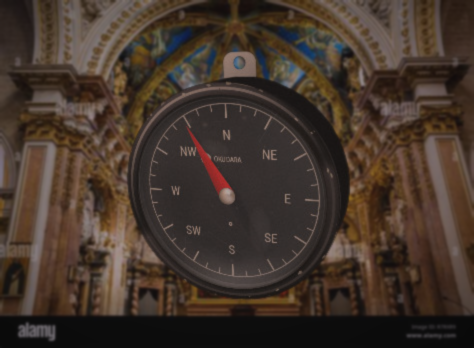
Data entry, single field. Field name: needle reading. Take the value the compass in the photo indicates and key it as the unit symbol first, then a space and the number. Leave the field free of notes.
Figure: ° 330
